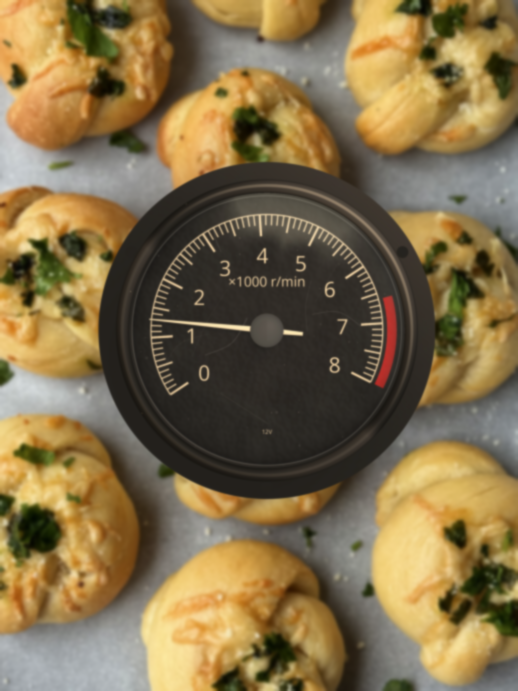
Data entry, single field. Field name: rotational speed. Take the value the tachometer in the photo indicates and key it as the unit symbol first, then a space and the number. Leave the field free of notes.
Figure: rpm 1300
